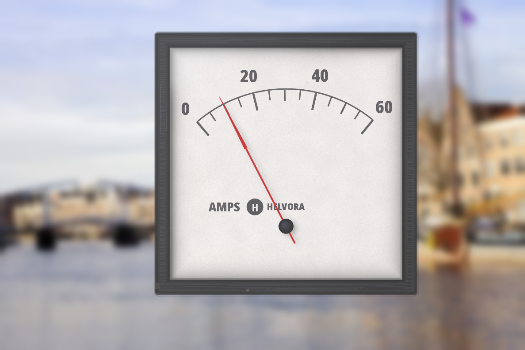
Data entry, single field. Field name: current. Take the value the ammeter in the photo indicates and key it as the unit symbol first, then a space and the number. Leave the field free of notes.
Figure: A 10
